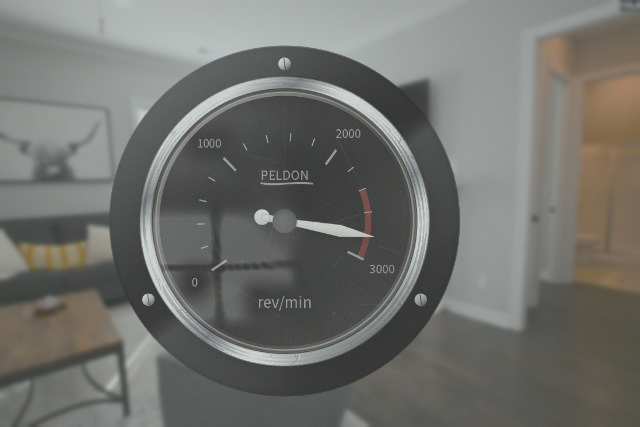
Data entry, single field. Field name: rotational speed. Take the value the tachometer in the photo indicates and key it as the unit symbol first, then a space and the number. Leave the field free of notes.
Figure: rpm 2800
